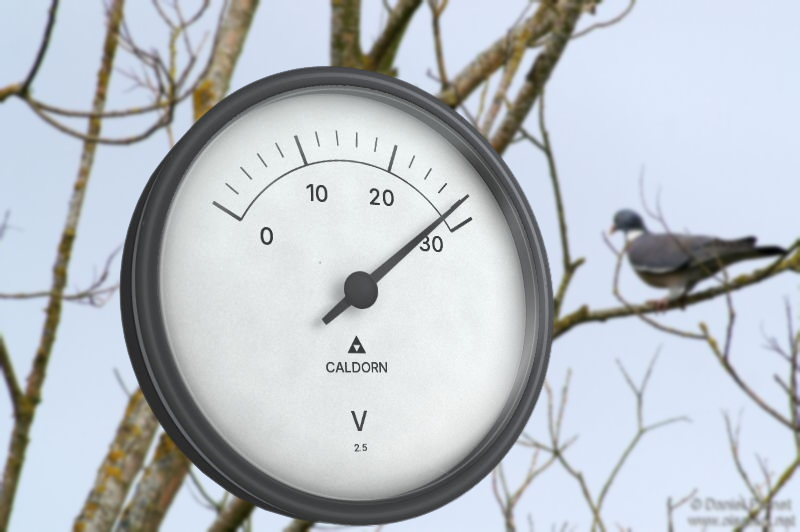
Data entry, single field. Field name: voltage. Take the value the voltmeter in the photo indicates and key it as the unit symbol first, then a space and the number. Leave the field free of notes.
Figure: V 28
